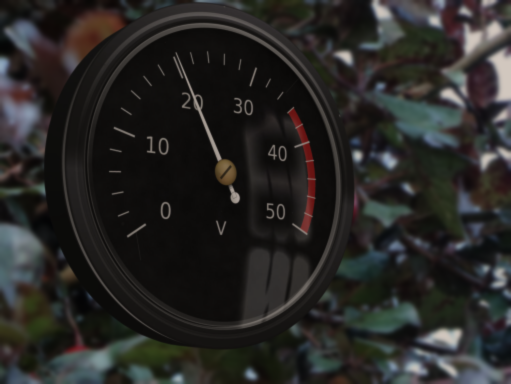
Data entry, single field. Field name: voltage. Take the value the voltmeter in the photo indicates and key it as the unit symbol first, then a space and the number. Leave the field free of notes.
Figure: V 20
